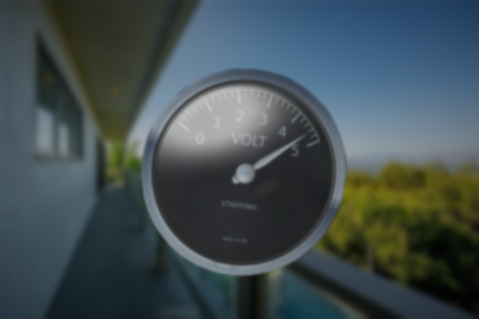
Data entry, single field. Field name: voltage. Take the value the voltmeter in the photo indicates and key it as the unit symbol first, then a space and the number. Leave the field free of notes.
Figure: V 4.6
